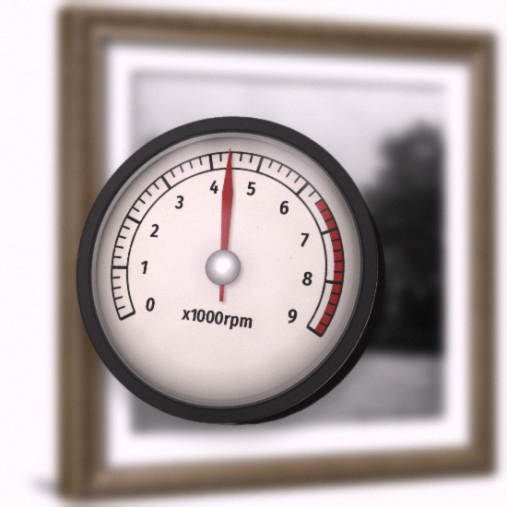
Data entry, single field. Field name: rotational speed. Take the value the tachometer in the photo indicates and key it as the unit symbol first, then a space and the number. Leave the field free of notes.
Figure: rpm 4400
